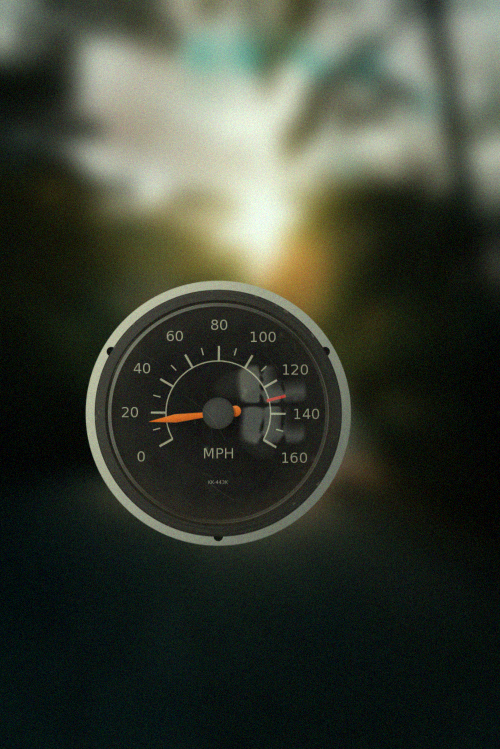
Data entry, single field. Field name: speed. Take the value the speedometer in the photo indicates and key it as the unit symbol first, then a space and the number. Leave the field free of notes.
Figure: mph 15
